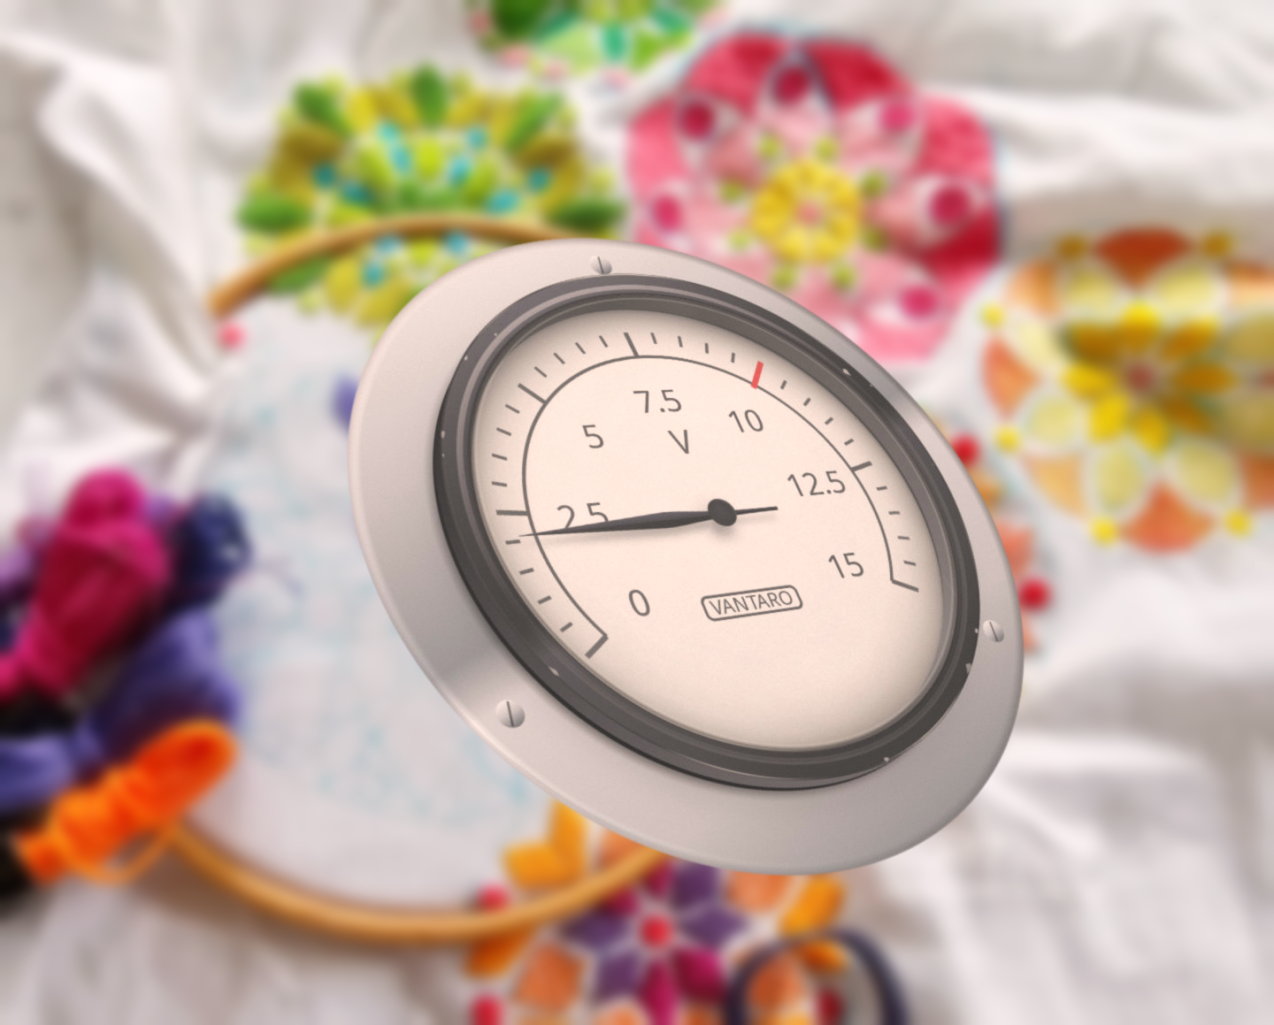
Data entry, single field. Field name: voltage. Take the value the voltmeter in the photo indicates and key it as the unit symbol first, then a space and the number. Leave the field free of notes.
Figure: V 2
